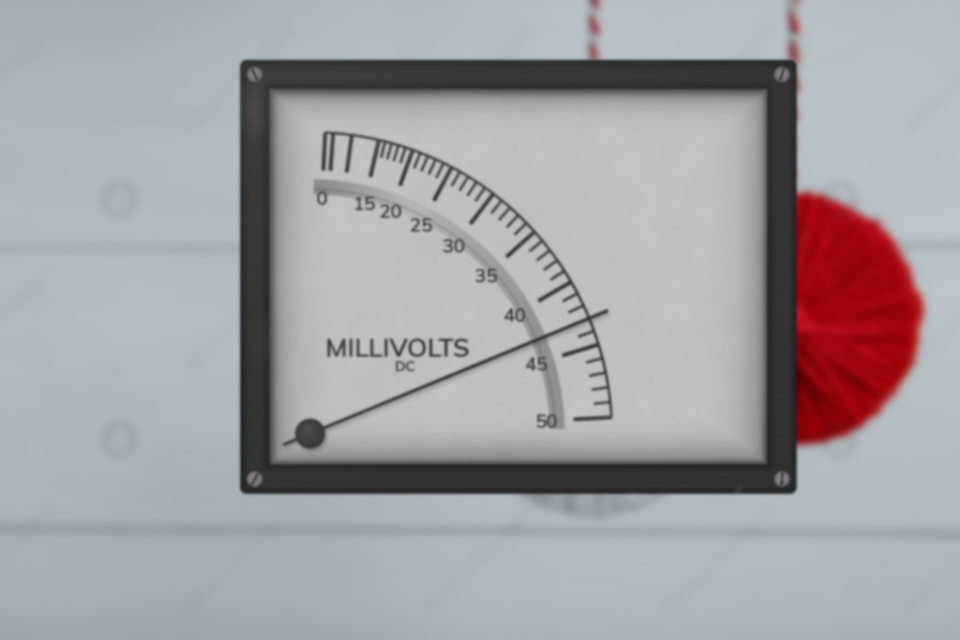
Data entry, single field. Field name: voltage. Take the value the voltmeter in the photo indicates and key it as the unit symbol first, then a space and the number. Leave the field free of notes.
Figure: mV 43
